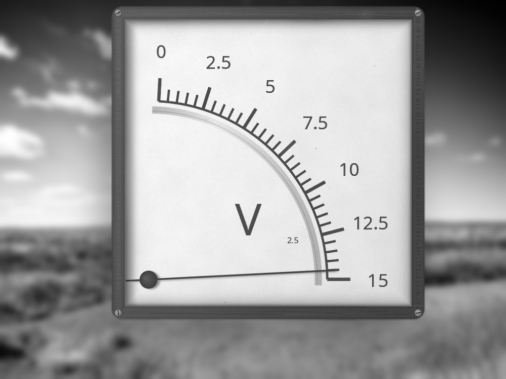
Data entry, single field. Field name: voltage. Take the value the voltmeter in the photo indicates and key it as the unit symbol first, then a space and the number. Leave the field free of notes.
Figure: V 14.5
